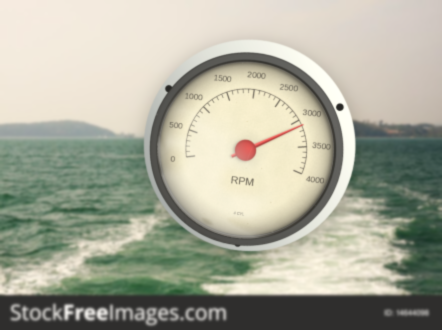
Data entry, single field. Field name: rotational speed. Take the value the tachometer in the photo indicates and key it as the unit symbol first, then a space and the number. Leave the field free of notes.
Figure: rpm 3100
